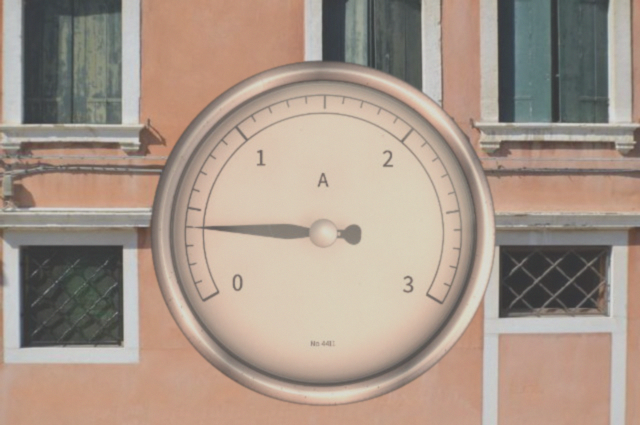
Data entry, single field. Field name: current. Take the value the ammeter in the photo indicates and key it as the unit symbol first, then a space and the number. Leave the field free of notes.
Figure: A 0.4
